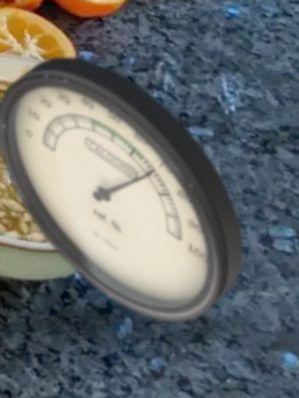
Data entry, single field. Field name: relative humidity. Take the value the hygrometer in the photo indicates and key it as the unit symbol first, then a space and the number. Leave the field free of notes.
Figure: % 70
